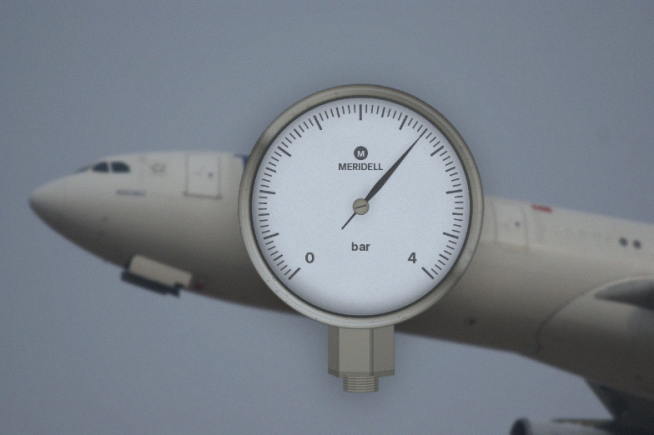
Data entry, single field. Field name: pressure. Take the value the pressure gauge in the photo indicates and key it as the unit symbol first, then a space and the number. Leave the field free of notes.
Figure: bar 2.6
